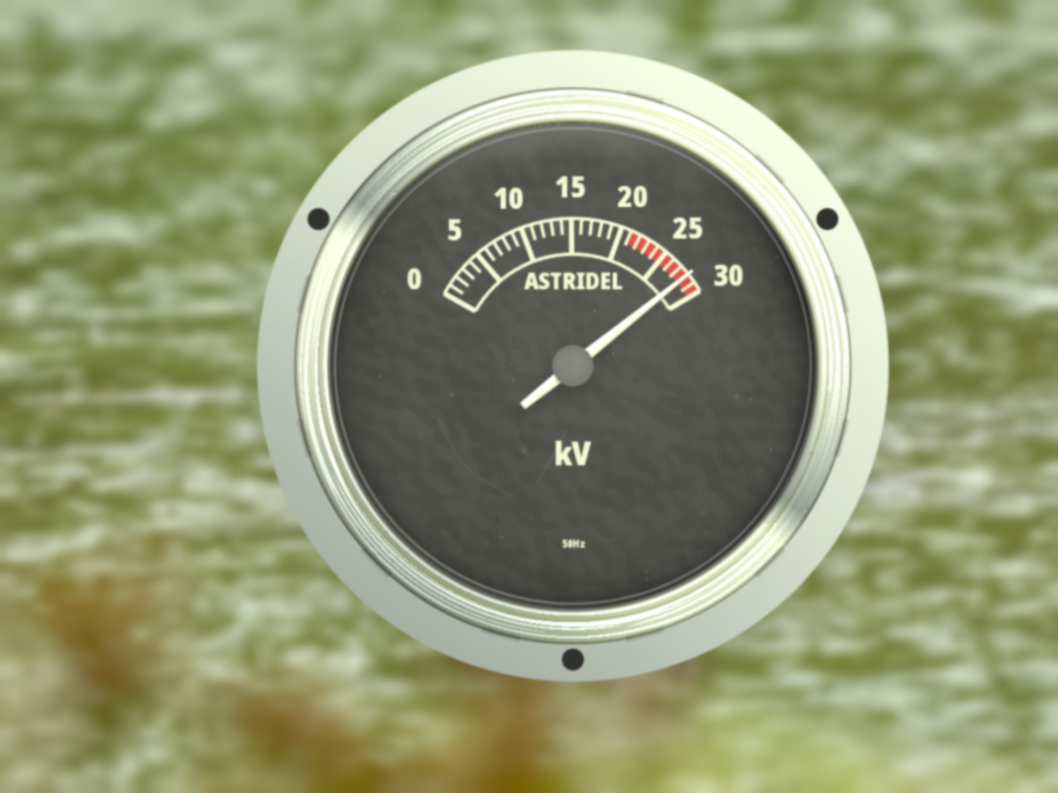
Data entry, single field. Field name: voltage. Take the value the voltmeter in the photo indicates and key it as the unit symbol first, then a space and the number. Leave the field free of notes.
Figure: kV 28
